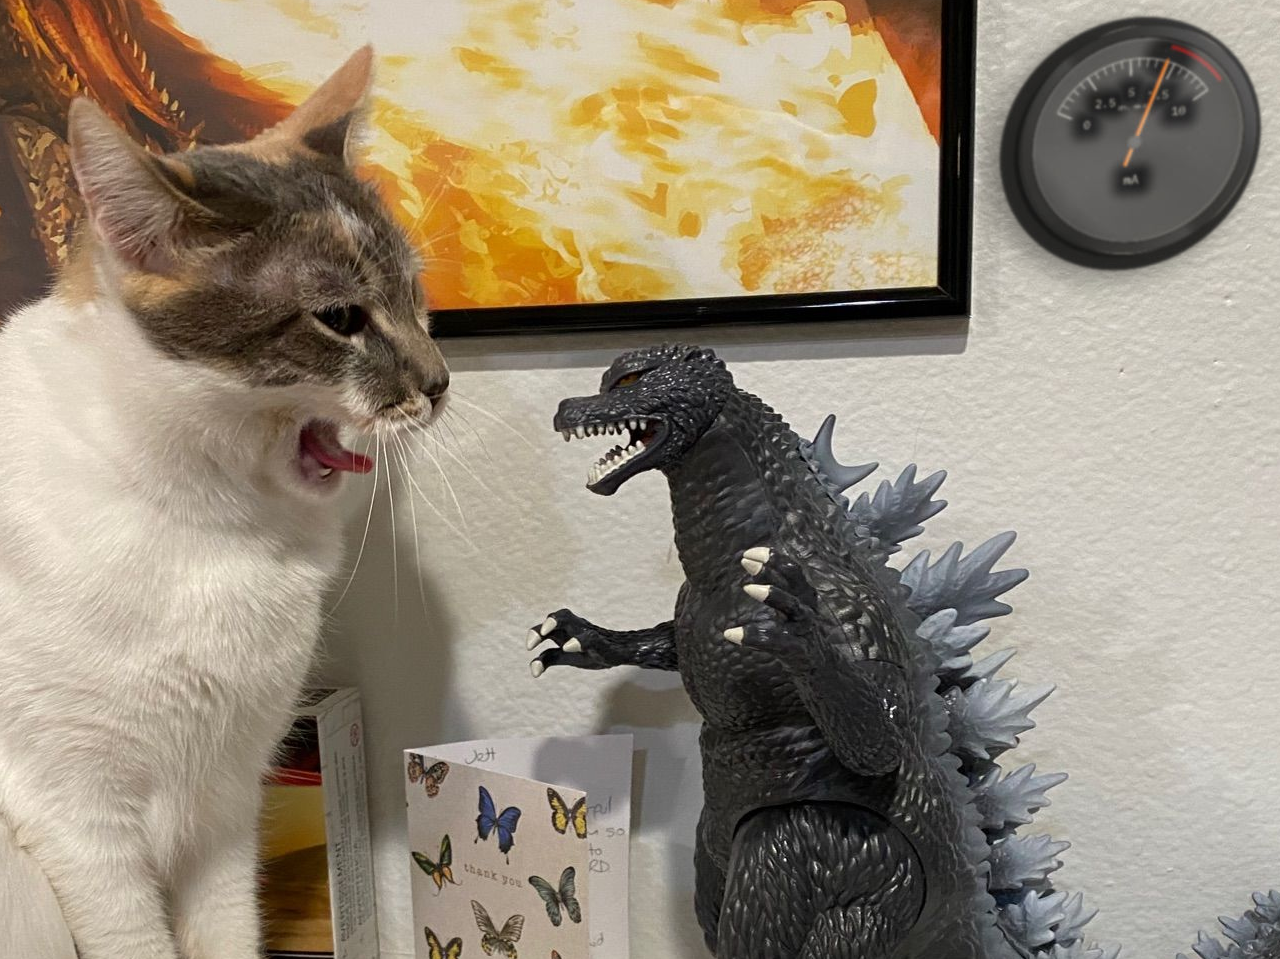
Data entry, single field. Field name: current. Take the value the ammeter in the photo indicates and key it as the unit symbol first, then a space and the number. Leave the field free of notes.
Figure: mA 7
